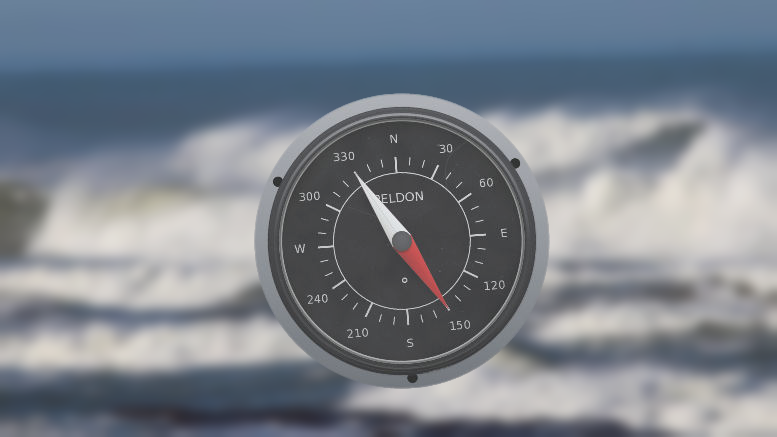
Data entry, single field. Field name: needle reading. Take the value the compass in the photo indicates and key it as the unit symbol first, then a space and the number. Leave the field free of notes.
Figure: ° 150
